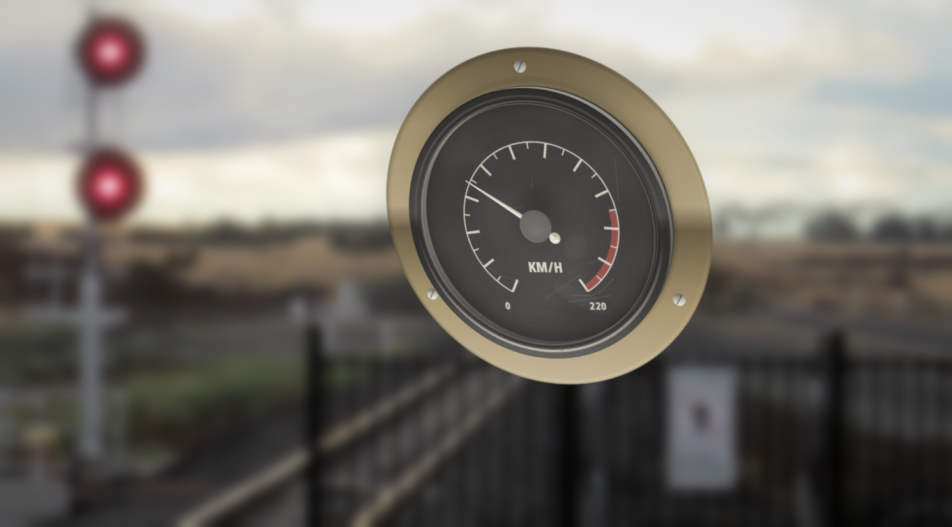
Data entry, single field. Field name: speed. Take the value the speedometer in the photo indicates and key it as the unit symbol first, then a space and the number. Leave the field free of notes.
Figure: km/h 70
